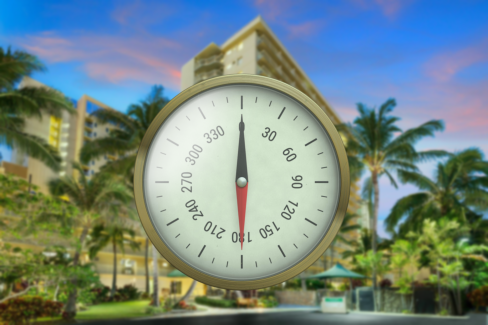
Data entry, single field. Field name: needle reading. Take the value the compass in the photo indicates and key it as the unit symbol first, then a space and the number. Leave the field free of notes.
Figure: ° 180
